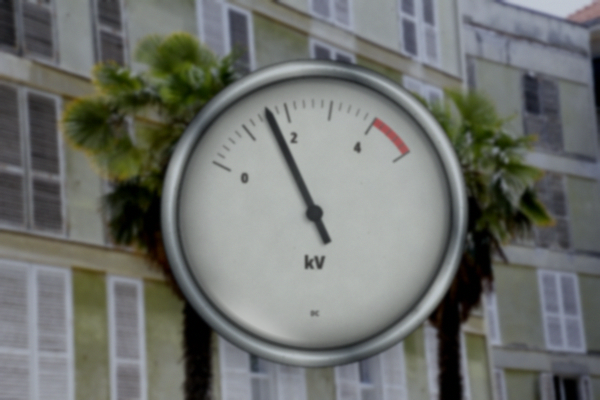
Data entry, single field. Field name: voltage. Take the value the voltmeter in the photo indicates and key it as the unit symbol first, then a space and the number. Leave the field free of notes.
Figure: kV 1.6
